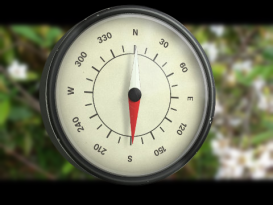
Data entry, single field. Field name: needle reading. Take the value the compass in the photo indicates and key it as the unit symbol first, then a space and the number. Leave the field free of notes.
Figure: ° 180
